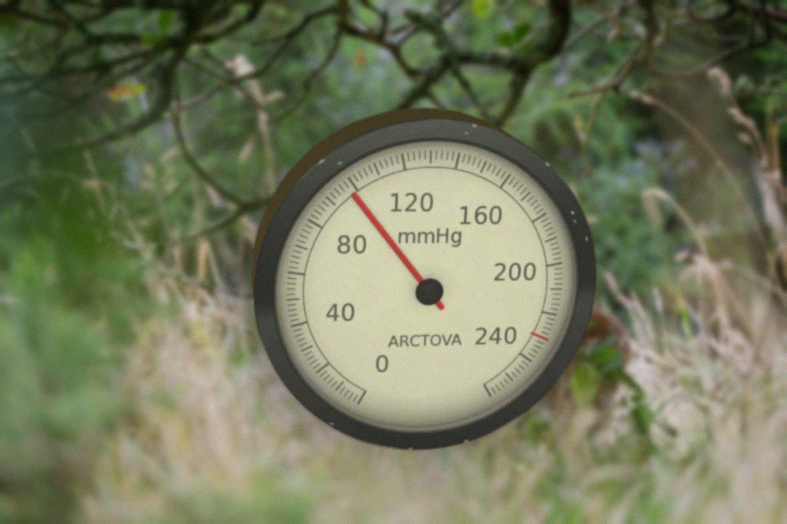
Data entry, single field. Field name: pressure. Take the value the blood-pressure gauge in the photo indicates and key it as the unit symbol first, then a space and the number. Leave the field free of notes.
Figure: mmHg 98
